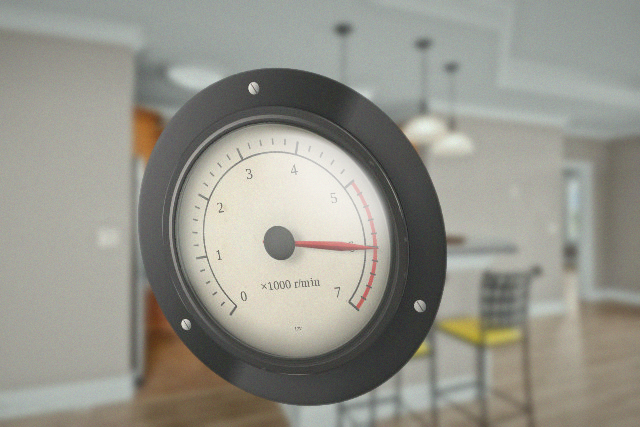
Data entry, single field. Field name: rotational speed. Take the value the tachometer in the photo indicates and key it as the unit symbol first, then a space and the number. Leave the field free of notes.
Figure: rpm 6000
